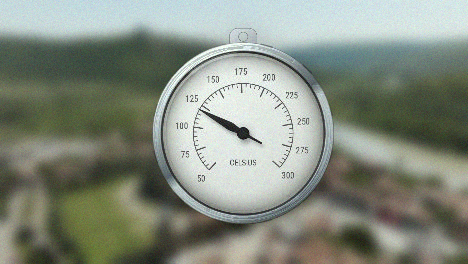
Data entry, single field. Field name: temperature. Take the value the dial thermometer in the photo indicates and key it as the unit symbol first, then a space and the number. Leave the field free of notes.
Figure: °C 120
